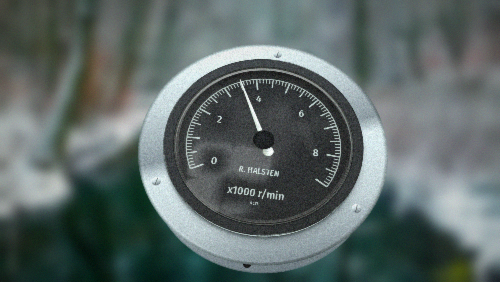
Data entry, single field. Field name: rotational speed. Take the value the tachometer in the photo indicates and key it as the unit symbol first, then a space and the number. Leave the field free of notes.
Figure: rpm 3500
